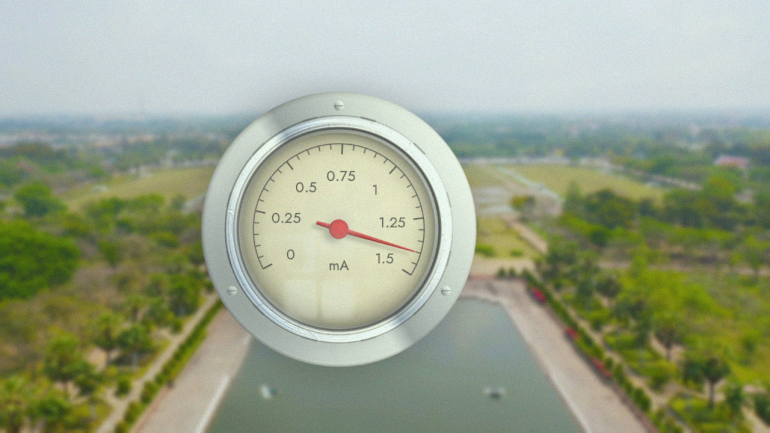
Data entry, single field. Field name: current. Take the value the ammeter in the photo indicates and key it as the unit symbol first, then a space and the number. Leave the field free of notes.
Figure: mA 1.4
